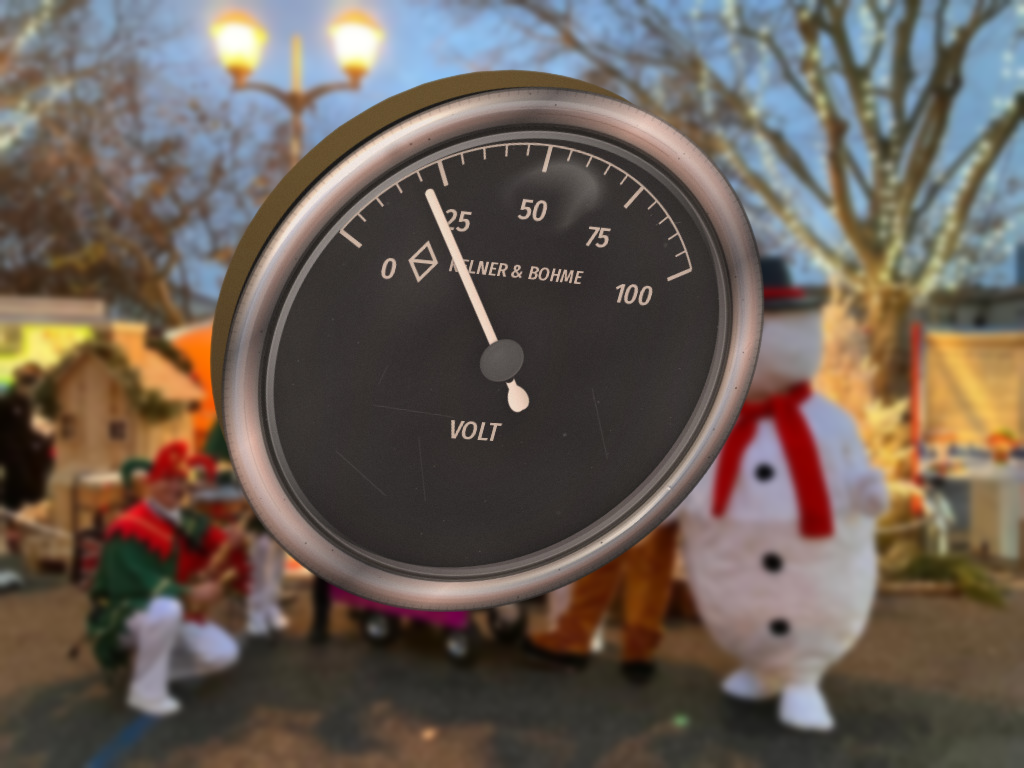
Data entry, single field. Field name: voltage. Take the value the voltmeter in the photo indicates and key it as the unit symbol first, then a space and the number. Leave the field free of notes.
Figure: V 20
